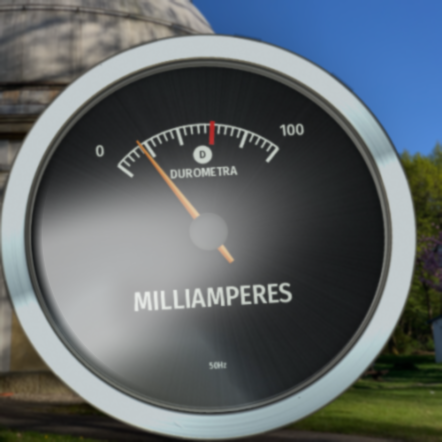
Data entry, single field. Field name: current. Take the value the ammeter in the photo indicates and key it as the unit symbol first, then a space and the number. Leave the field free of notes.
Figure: mA 16
